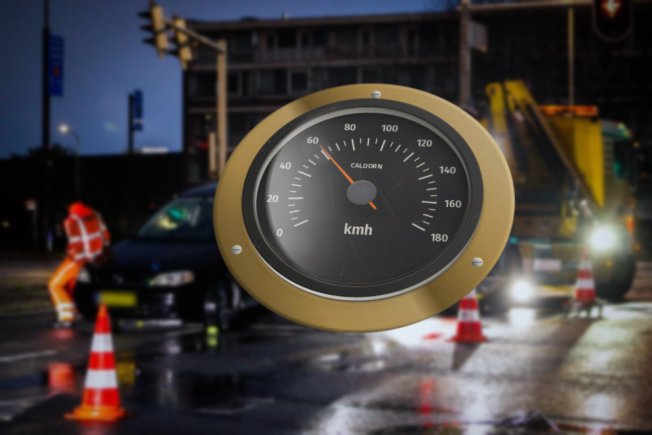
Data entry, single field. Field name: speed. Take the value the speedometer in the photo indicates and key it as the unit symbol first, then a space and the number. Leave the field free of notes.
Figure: km/h 60
